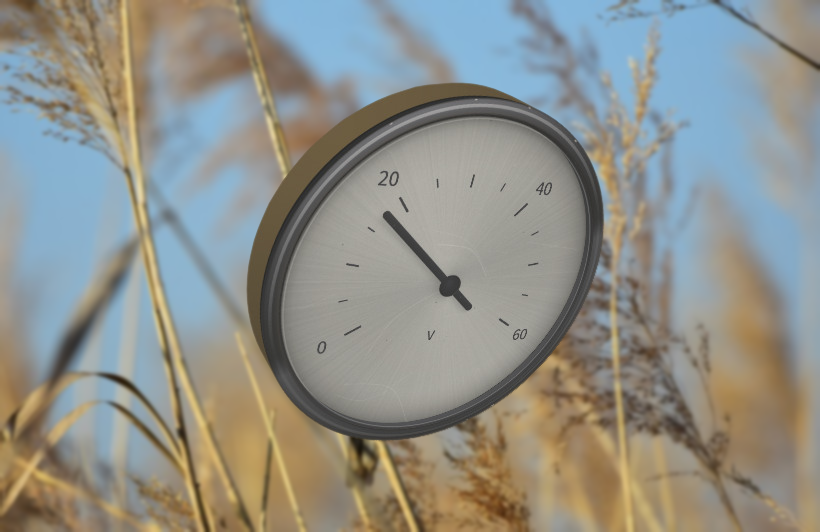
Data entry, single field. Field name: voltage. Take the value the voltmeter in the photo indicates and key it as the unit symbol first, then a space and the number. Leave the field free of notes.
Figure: V 17.5
